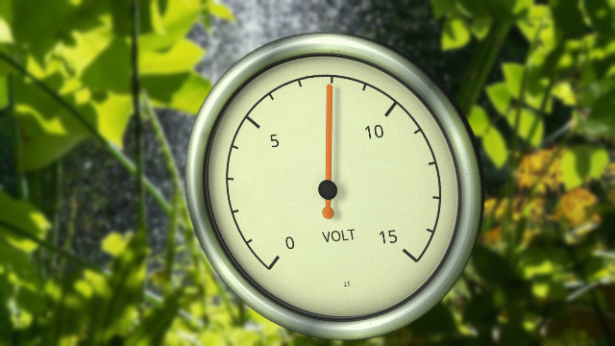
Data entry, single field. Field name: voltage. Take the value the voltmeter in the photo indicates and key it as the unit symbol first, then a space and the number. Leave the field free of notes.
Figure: V 8
